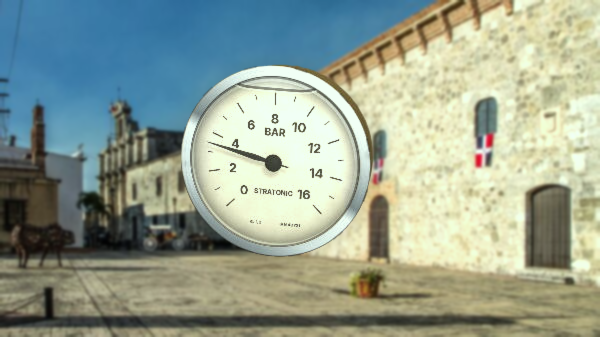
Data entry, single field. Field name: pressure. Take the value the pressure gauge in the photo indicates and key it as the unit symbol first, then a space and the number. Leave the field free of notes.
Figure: bar 3.5
